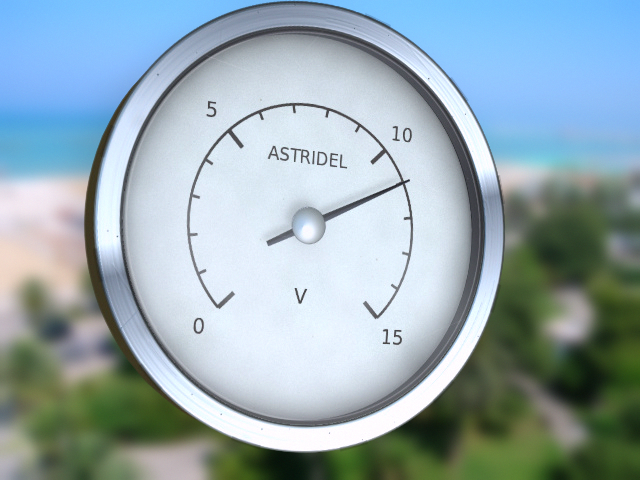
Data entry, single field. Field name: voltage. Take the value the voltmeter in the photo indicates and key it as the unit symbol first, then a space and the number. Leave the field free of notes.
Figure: V 11
